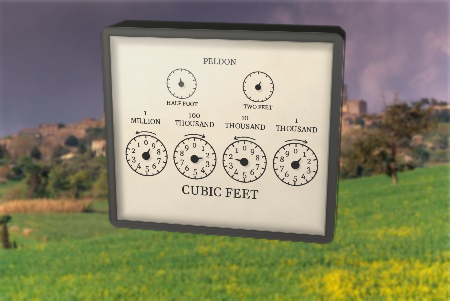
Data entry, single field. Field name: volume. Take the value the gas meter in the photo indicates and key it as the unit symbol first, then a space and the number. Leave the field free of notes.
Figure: ft³ 922100
